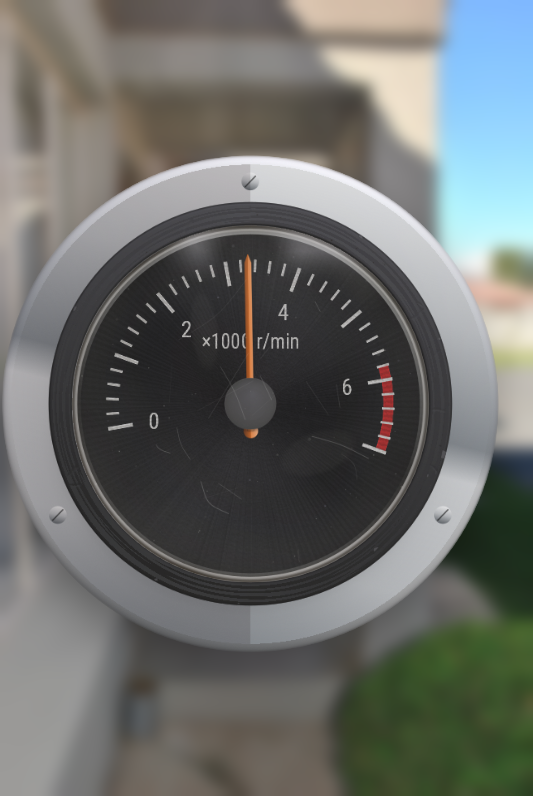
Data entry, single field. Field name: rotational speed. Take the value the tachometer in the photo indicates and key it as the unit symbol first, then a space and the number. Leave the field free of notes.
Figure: rpm 3300
